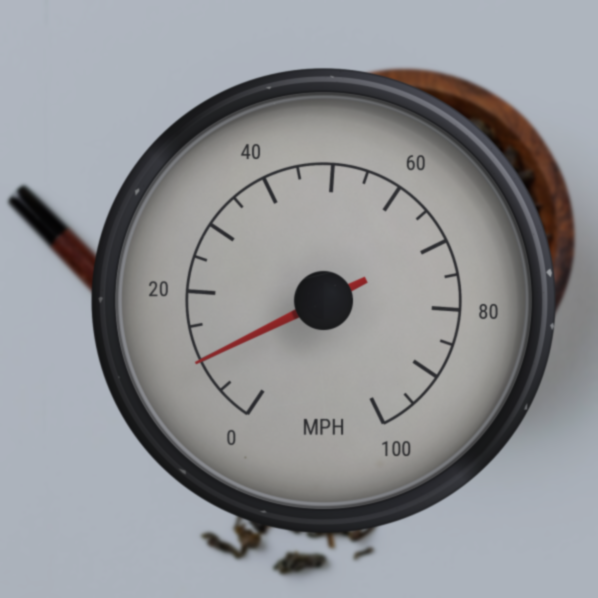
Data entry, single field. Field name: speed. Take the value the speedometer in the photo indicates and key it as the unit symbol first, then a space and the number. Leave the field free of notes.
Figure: mph 10
